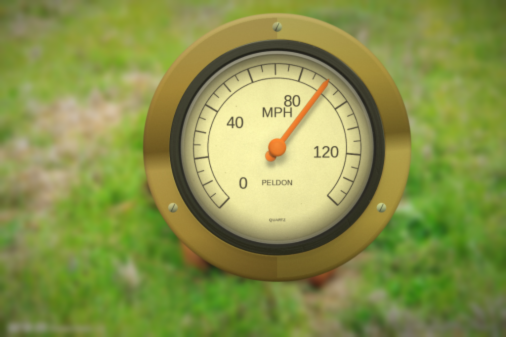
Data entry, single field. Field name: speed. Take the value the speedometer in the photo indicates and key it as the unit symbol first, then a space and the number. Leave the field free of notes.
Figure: mph 90
